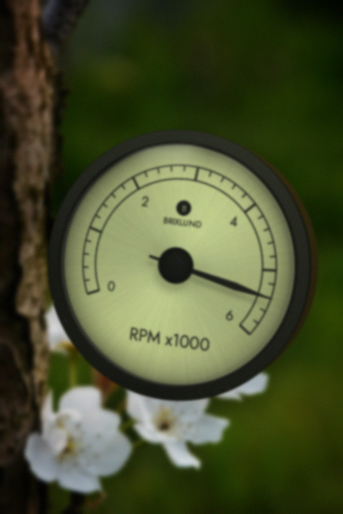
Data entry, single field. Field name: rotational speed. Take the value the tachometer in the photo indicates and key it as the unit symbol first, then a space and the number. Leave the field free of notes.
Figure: rpm 5400
